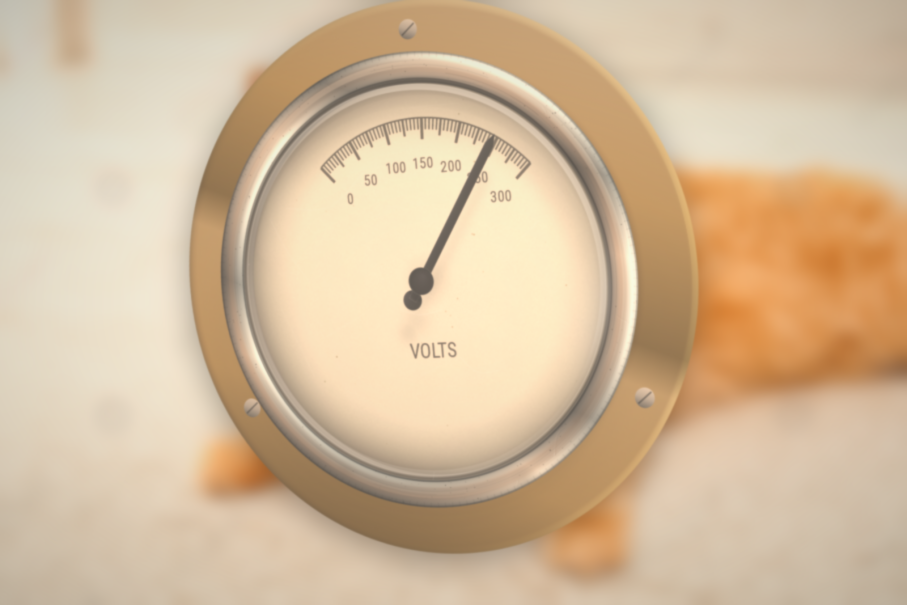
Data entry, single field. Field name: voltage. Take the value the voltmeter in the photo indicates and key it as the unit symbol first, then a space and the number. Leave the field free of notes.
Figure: V 250
